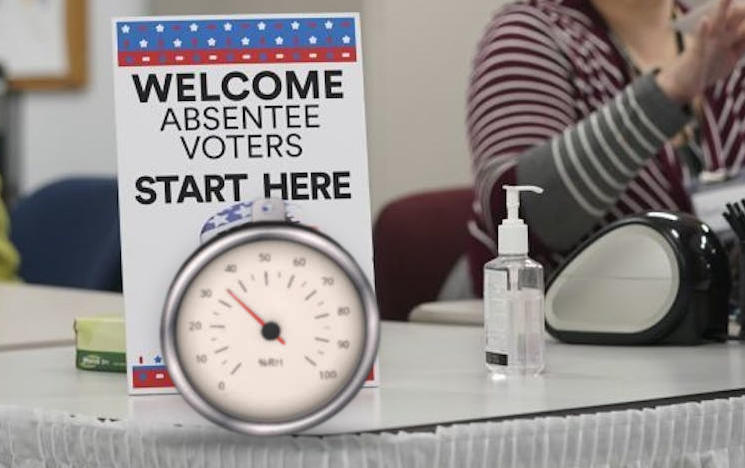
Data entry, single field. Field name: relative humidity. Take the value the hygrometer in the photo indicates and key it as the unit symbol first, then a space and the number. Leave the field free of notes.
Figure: % 35
